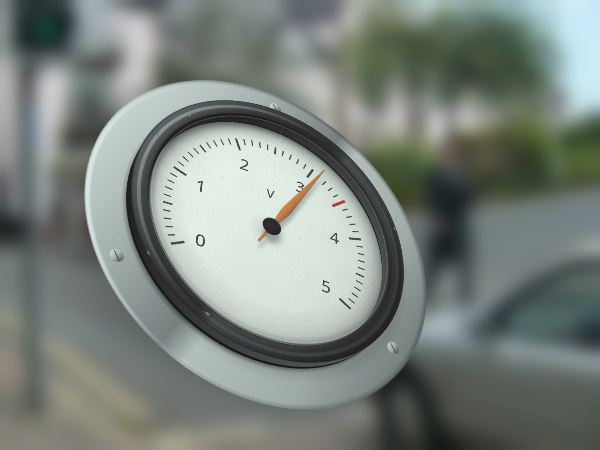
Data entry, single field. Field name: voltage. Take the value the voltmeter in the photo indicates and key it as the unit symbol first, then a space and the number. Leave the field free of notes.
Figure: V 3.1
